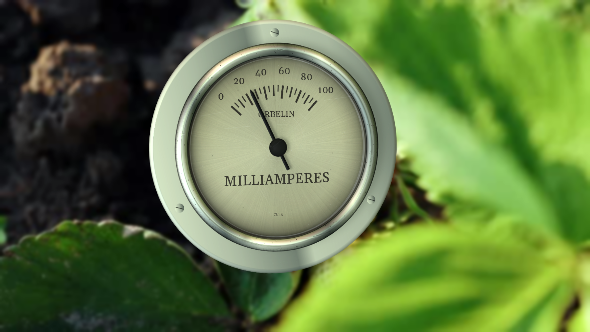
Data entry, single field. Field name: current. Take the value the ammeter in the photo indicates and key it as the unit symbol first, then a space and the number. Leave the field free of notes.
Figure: mA 25
